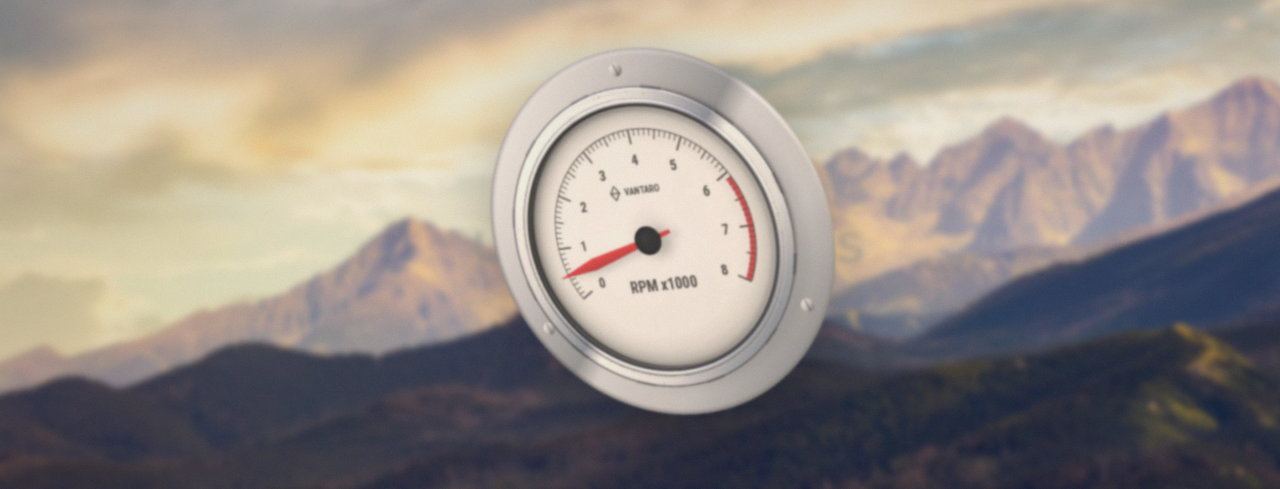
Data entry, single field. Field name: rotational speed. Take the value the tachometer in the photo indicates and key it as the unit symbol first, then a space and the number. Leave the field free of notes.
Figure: rpm 500
